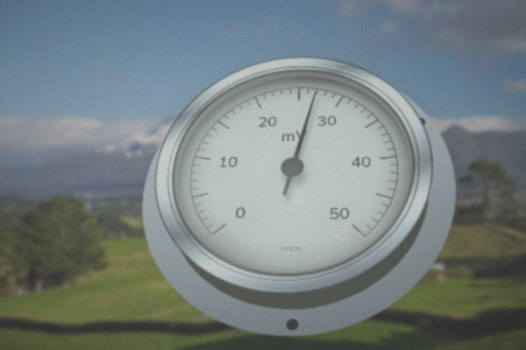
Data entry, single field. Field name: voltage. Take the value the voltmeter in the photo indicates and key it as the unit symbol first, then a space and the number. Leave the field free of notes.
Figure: mV 27
